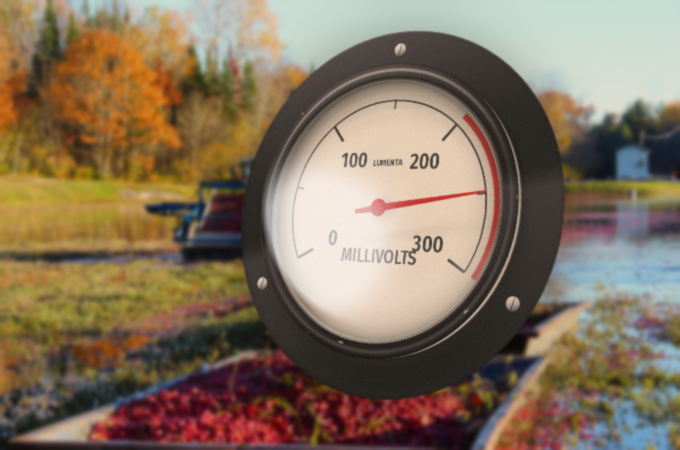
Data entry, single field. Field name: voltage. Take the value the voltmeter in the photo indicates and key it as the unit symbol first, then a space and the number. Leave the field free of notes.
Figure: mV 250
